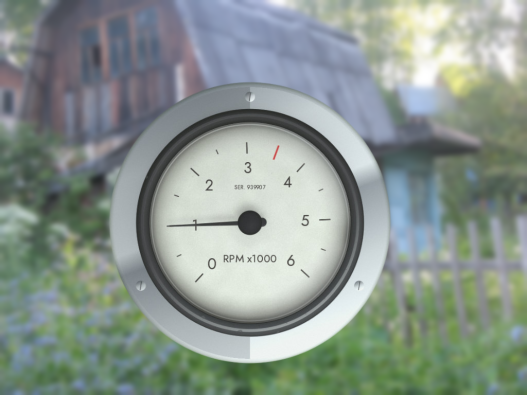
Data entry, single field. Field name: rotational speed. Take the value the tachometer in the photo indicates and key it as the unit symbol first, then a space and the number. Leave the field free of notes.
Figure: rpm 1000
